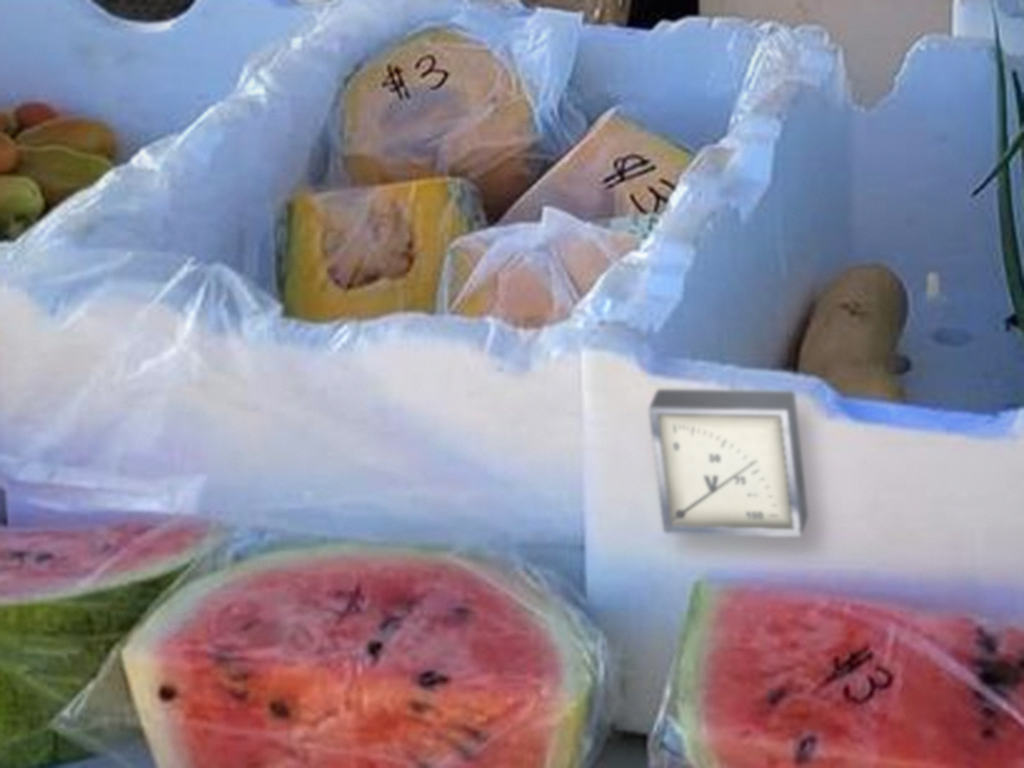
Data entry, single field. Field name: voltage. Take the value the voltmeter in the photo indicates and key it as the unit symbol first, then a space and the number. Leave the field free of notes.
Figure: V 70
